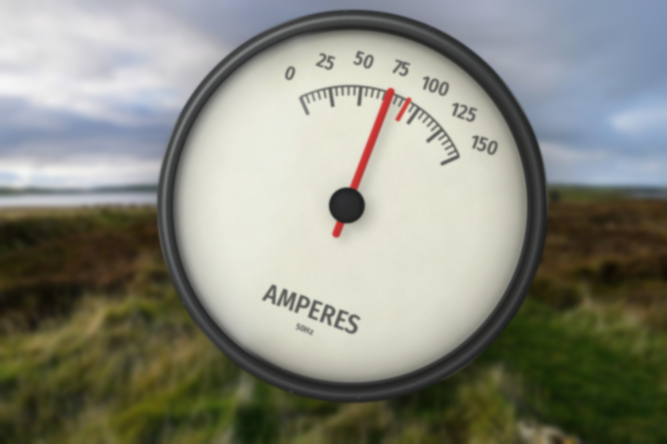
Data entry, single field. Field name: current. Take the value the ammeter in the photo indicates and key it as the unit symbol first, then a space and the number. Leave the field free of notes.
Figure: A 75
